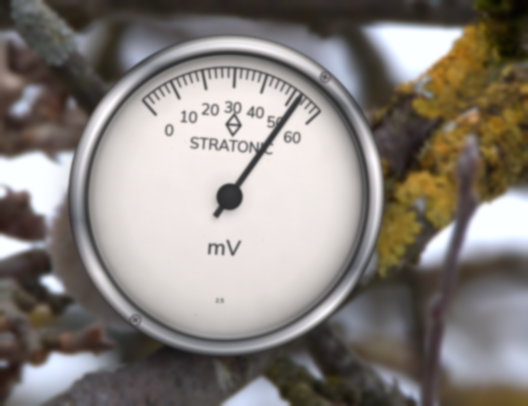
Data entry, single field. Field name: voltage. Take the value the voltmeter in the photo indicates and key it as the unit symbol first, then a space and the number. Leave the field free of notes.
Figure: mV 52
